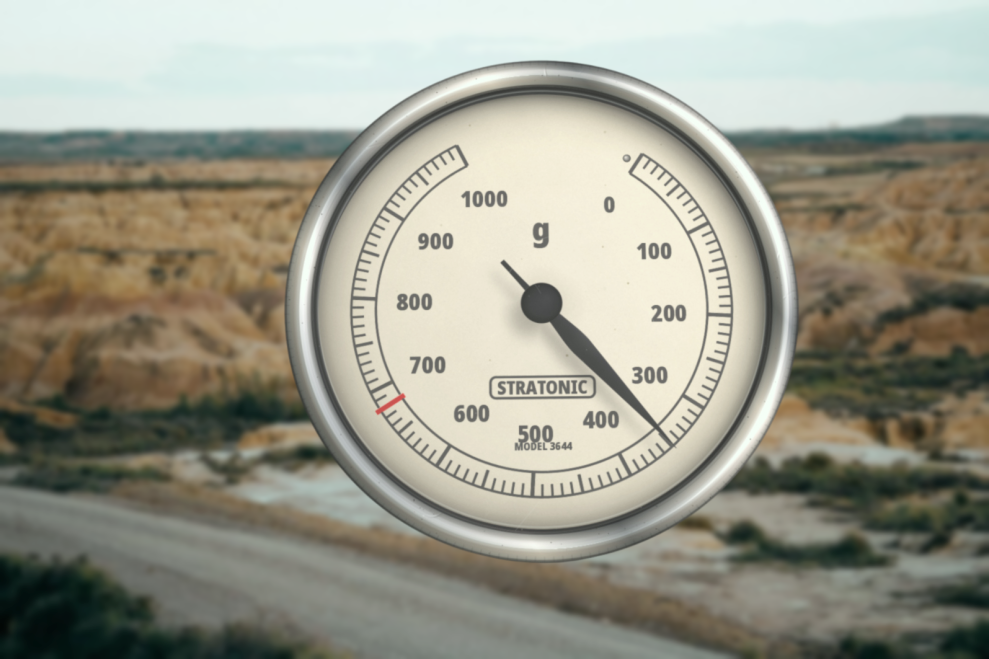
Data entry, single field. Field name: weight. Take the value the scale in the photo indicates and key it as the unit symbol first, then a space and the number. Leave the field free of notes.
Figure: g 350
